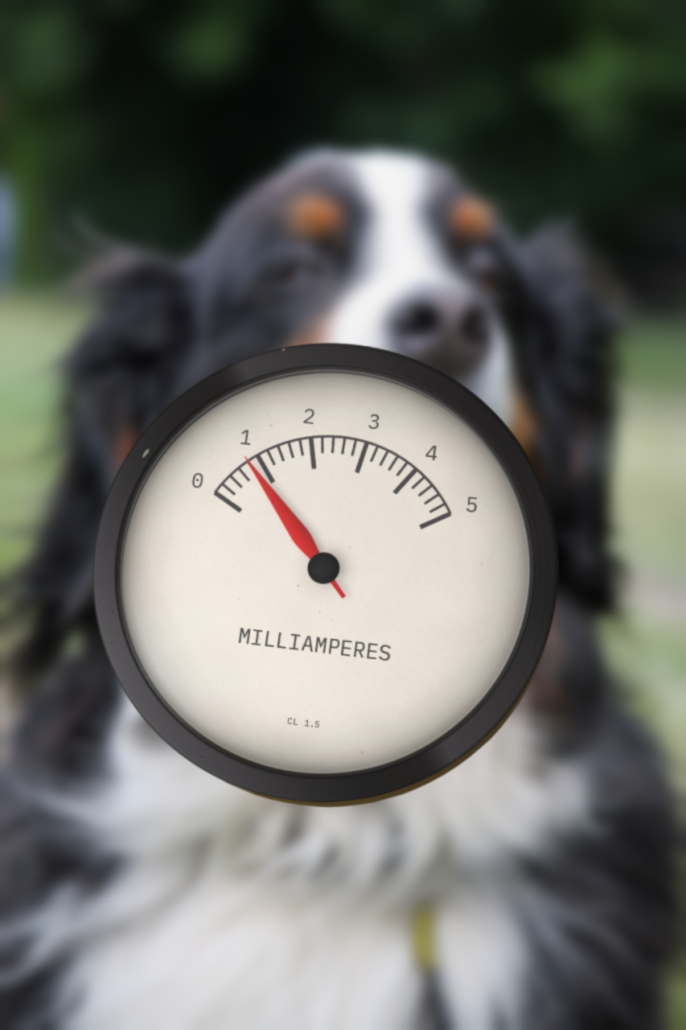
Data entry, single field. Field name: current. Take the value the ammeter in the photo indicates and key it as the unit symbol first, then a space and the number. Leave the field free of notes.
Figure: mA 0.8
